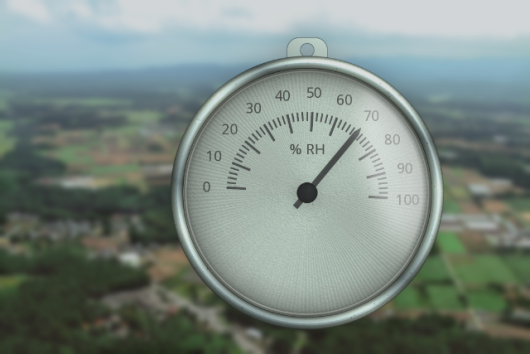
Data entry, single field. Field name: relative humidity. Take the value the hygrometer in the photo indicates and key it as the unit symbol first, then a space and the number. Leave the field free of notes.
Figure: % 70
